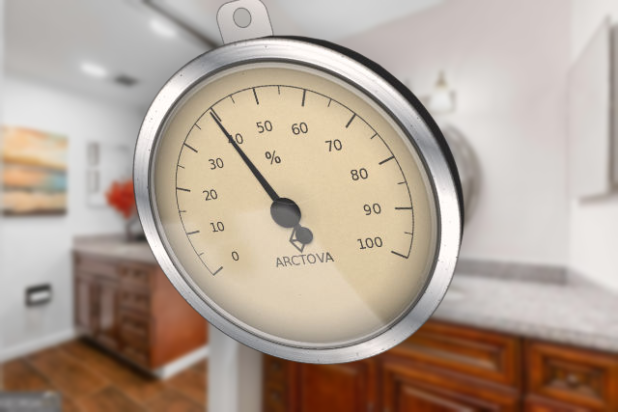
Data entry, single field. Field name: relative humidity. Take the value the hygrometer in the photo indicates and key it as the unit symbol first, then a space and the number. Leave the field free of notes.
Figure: % 40
